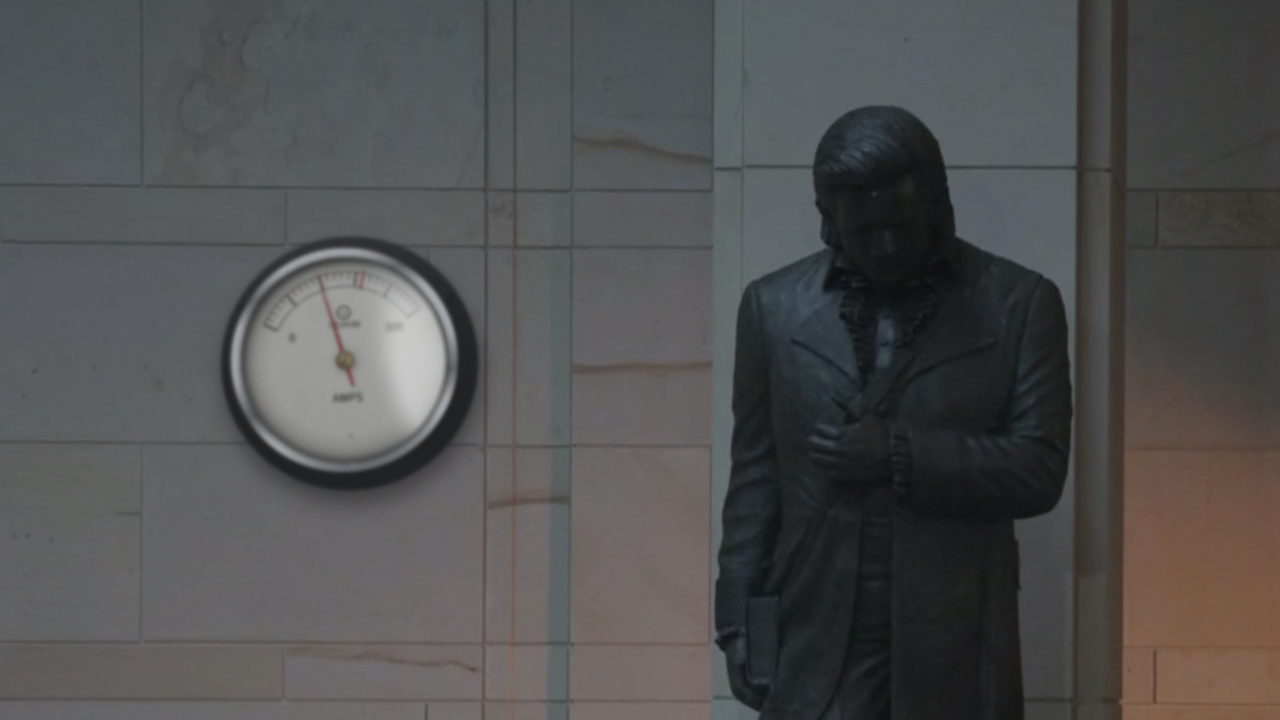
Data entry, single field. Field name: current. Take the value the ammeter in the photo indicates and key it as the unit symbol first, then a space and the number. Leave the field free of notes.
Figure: A 200
